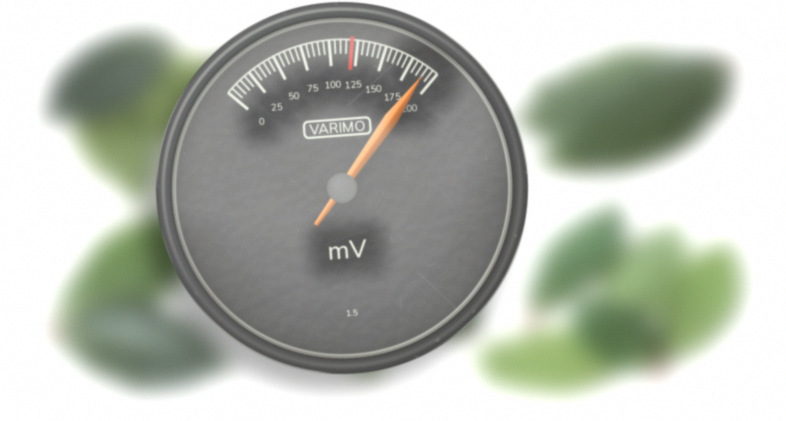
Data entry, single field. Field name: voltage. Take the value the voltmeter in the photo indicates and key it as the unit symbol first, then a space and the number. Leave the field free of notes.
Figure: mV 190
